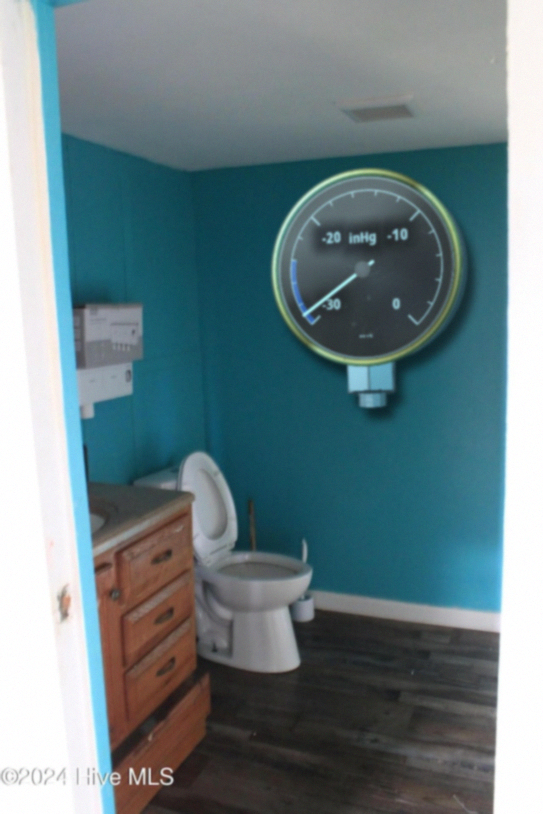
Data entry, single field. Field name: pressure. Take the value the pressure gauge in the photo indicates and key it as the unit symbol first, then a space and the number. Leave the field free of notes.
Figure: inHg -29
